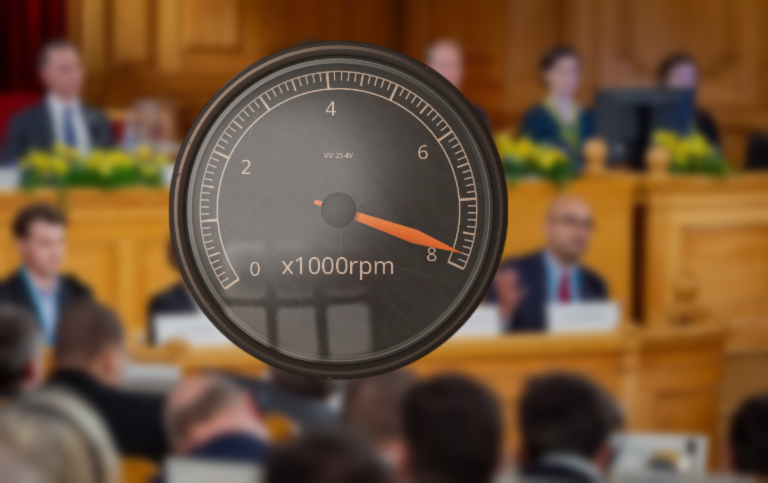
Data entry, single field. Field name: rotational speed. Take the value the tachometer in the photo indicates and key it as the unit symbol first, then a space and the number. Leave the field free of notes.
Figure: rpm 7800
